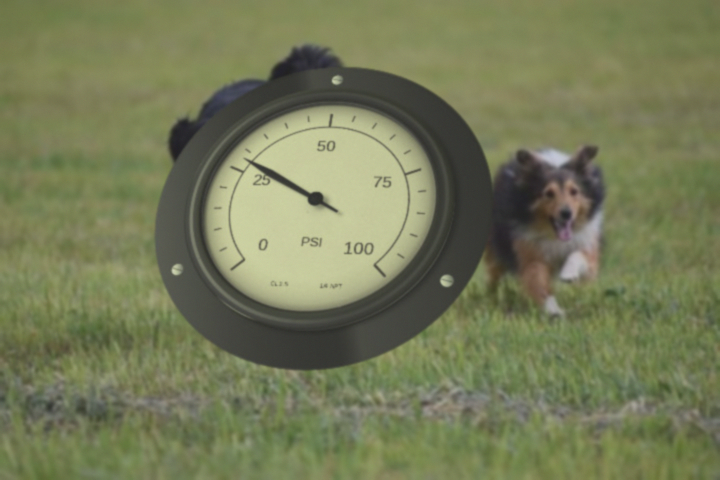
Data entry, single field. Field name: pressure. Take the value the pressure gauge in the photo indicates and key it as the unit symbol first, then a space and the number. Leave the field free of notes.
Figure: psi 27.5
